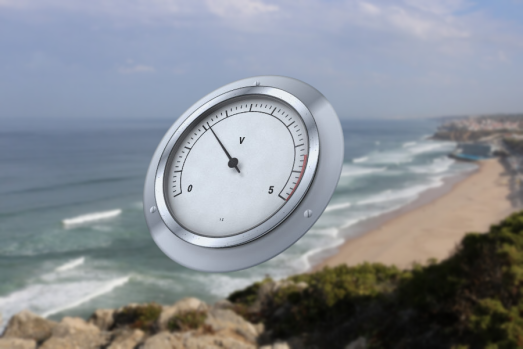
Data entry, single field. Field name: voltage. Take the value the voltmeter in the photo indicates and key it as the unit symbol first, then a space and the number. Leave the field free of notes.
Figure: V 1.6
